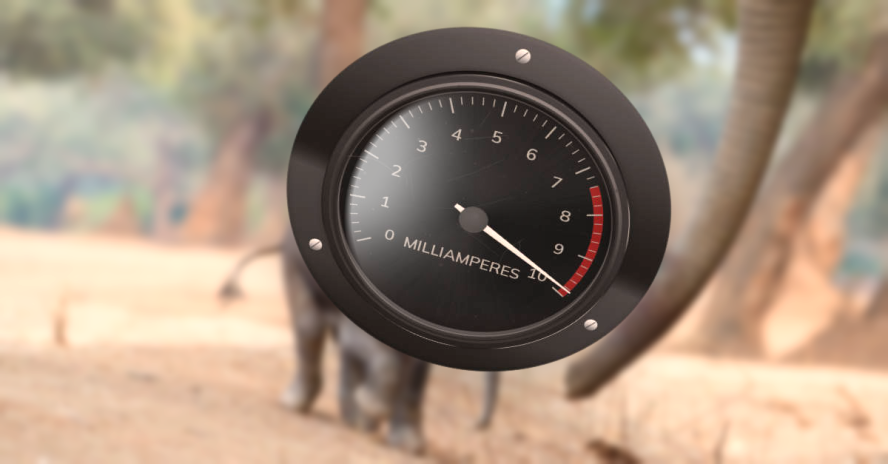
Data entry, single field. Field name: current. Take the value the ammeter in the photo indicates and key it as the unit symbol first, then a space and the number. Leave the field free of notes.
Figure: mA 9.8
